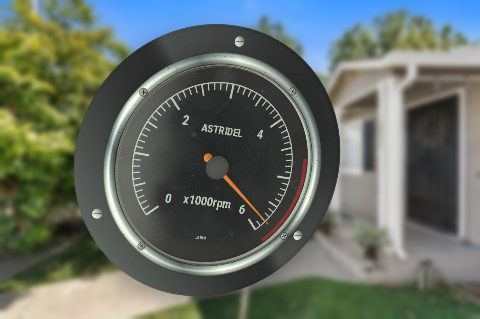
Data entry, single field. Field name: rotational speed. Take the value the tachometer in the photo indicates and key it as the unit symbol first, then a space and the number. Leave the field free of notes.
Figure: rpm 5800
